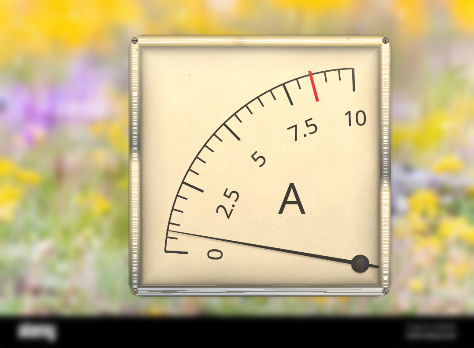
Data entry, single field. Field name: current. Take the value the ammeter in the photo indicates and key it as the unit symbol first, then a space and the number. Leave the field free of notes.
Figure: A 0.75
